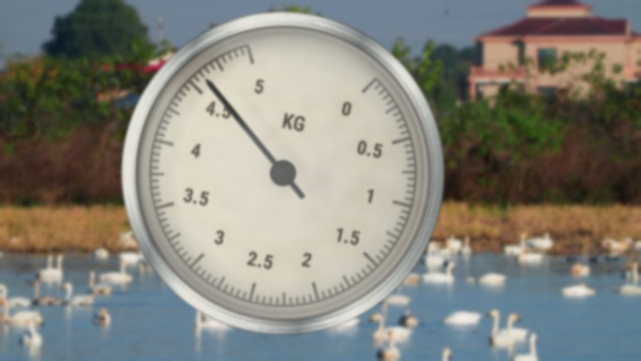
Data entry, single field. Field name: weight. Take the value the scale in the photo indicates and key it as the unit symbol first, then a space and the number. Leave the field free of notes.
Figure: kg 4.6
